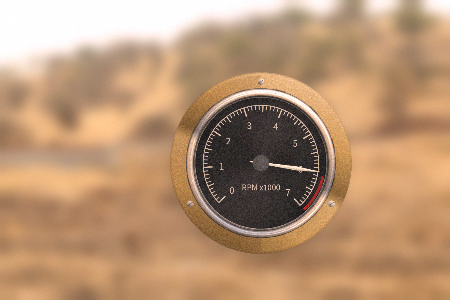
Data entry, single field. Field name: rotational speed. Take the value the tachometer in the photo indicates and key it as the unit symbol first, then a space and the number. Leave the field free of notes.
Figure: rpm 6000
